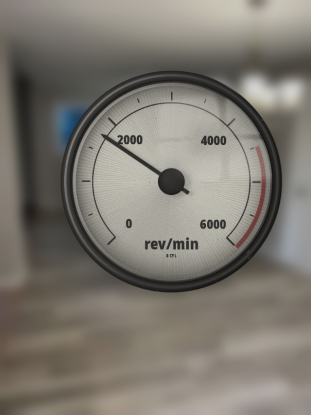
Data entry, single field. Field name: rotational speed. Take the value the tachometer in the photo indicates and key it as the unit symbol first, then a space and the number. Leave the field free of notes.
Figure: rpm 1750
